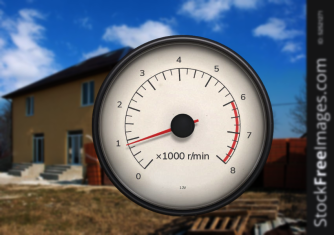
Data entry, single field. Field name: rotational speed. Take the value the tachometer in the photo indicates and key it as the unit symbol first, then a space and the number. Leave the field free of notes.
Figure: rpm 875
